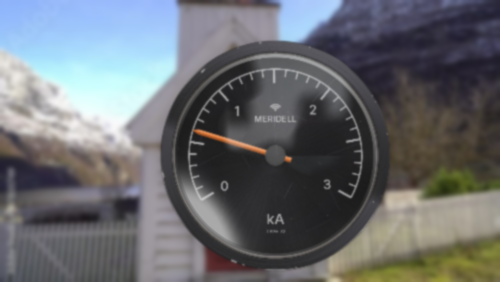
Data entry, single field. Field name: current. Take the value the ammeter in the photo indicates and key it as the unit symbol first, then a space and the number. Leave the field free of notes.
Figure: kA 0.6
